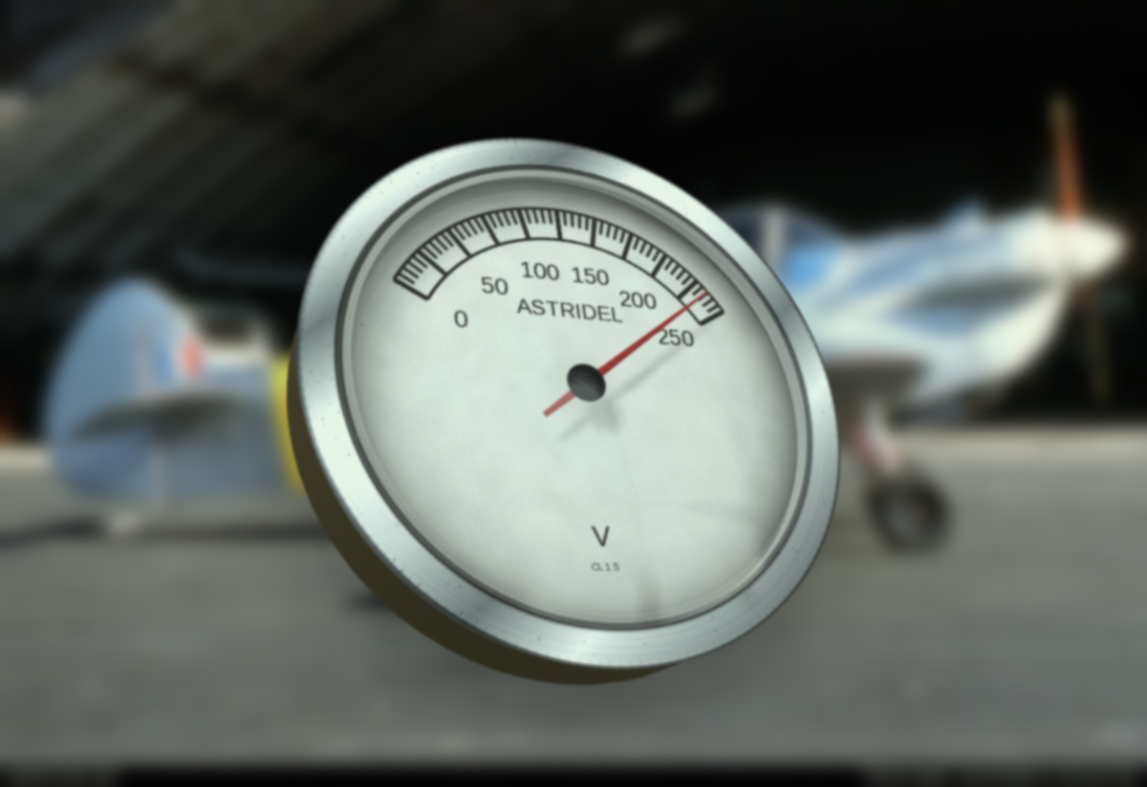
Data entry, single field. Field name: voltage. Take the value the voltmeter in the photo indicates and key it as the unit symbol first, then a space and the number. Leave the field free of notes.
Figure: V 235
